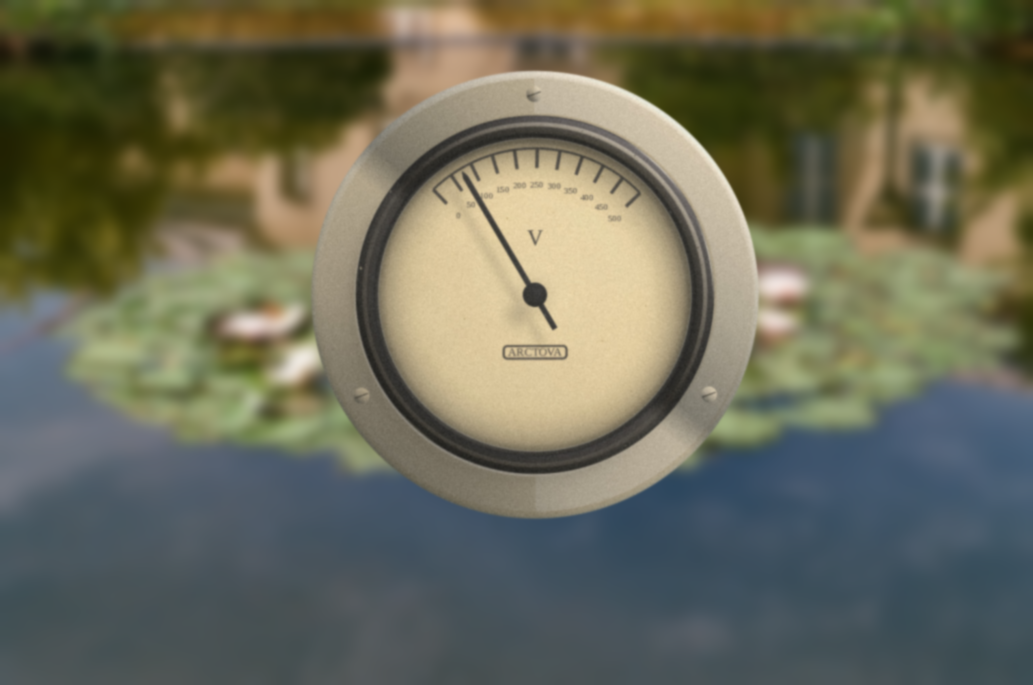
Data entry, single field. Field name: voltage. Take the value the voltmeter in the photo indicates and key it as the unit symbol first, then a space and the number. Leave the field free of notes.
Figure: V 75
